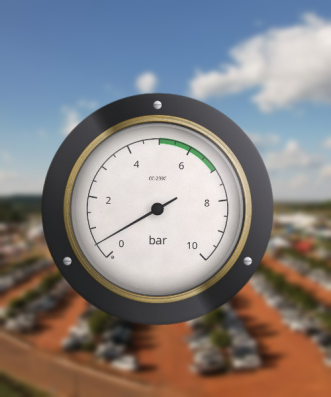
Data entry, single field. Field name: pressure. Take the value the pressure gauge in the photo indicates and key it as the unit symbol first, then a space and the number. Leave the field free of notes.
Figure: bar 0.5
